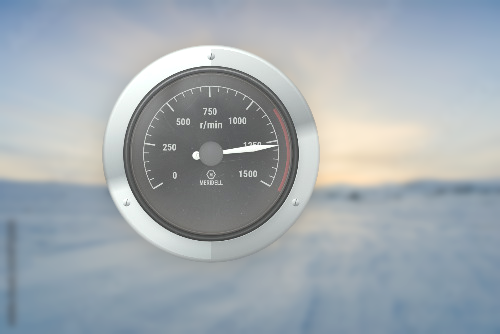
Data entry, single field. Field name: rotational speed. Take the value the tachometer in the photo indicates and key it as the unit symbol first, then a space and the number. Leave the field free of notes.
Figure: rpm 1275
